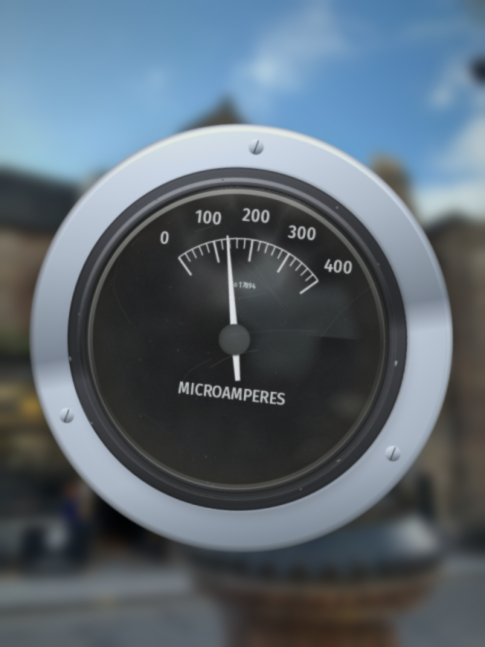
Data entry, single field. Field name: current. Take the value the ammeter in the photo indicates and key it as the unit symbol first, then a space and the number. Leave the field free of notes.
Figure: µA 140
